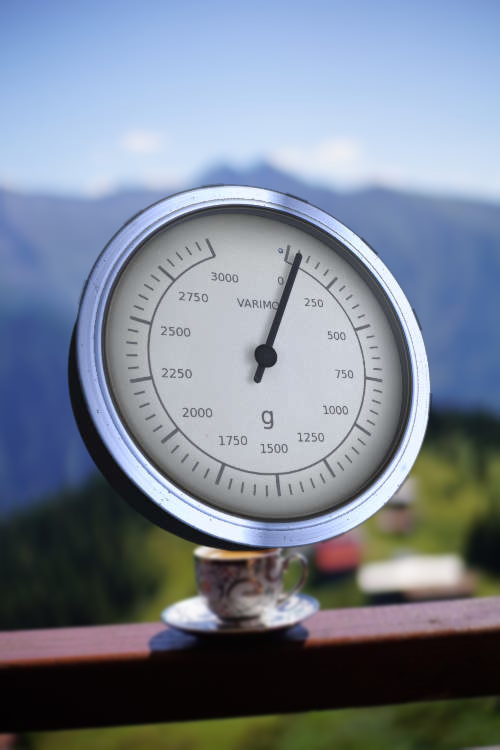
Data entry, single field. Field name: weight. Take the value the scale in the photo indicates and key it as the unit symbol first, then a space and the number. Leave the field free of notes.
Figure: g 50
